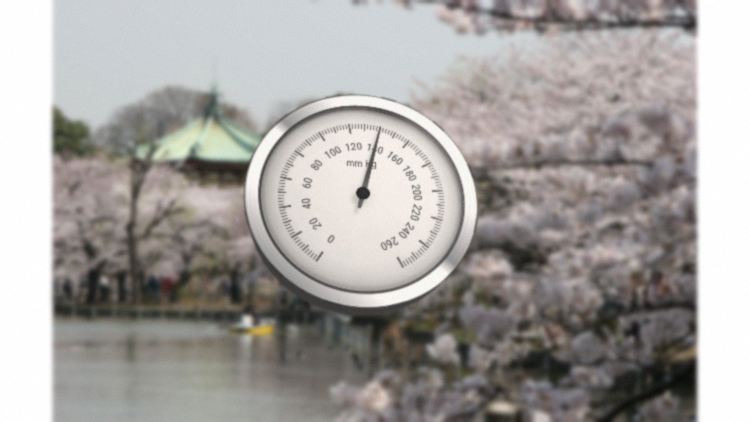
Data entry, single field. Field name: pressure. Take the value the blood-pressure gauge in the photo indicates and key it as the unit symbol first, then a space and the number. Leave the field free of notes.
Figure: mmHg 140
